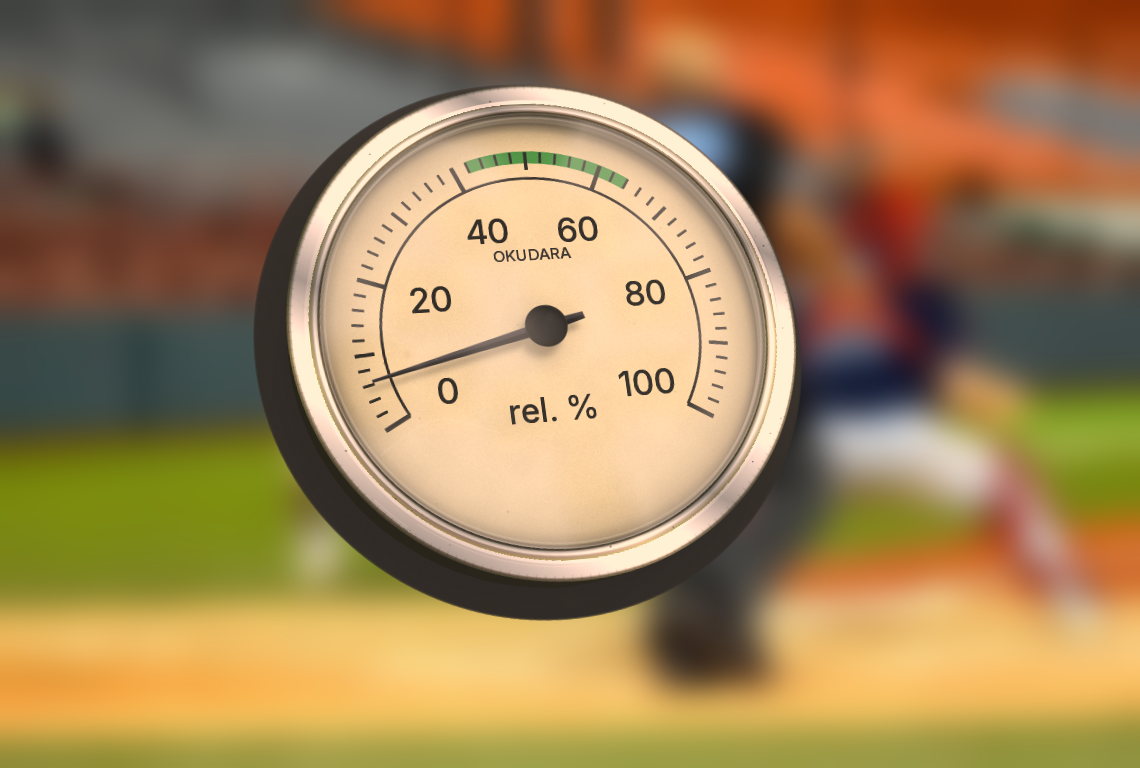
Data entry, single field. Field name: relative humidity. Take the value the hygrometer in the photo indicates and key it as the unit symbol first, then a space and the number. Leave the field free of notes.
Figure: % 6
